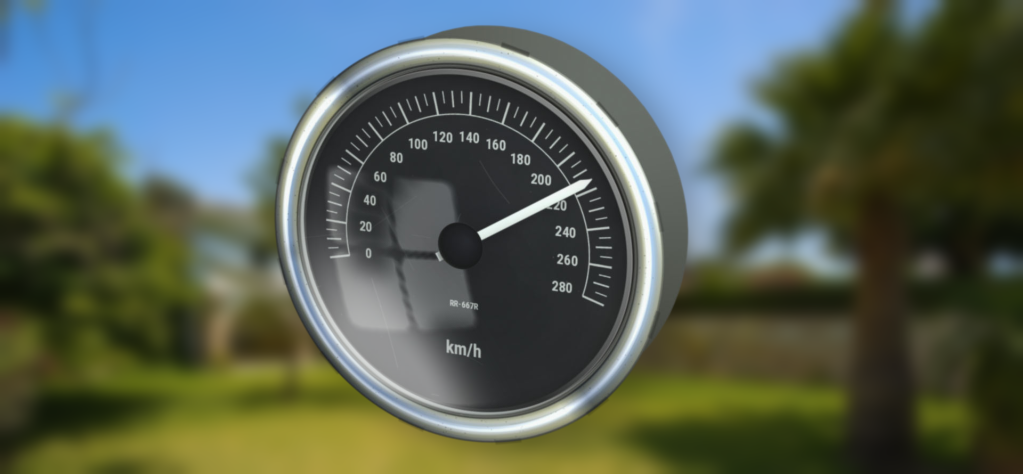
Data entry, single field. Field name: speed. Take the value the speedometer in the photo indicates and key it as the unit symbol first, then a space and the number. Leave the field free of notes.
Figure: km/h 215
